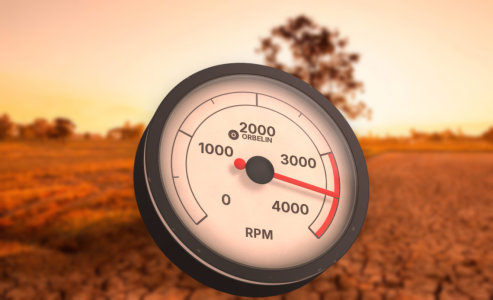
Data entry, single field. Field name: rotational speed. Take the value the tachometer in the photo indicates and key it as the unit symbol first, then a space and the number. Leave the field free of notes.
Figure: rpm 3500
